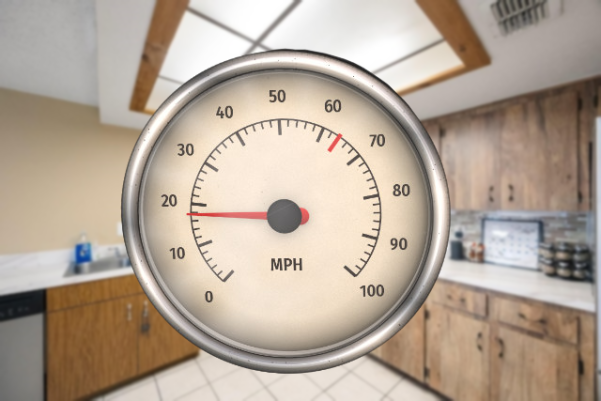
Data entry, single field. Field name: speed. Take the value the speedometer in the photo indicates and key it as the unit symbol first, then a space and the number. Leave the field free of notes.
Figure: mph 18
